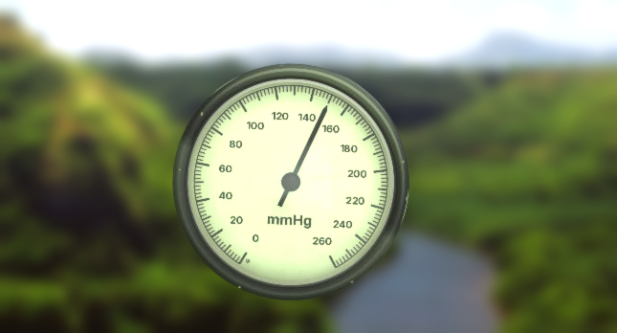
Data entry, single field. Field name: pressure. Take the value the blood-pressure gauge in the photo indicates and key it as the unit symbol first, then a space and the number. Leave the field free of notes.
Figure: mmHg 150
